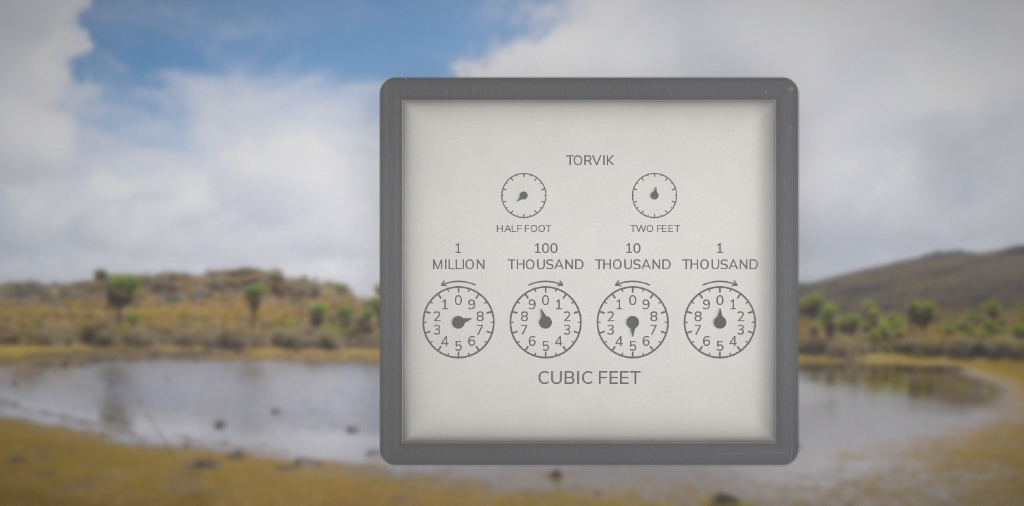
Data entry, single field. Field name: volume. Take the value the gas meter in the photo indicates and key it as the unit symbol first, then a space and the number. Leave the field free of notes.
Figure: ft³ 795000
